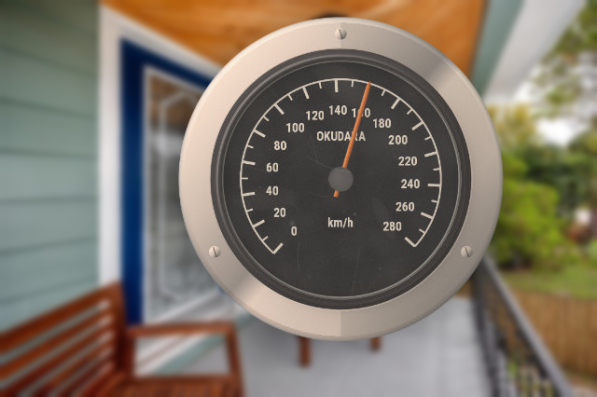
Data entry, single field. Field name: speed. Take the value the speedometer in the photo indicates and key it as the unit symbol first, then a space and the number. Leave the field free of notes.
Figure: km/h 160
